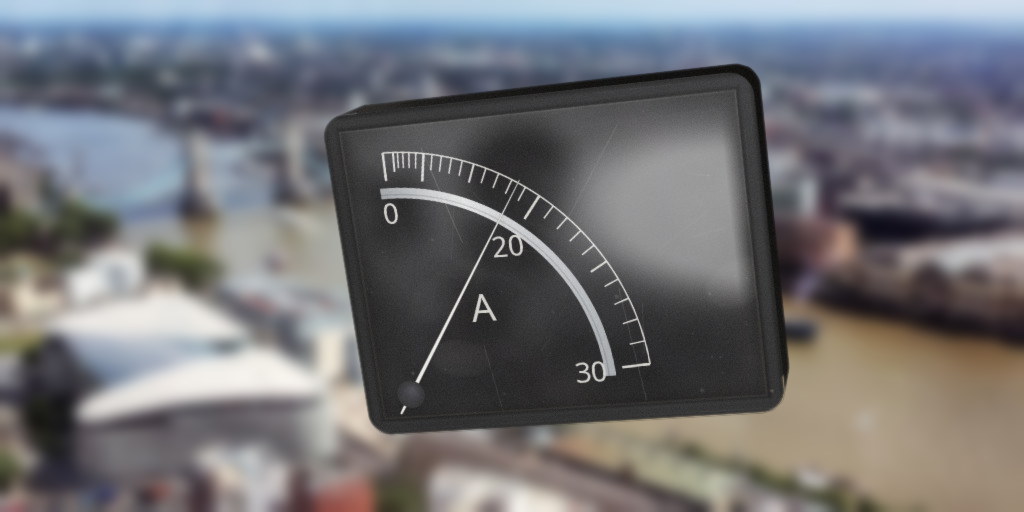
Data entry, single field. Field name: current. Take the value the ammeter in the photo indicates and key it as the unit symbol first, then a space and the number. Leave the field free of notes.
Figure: A 18.5
